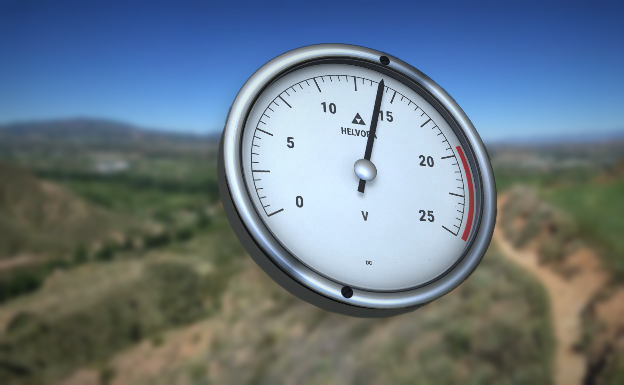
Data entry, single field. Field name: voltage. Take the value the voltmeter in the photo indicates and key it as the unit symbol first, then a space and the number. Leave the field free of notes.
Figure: V 14
